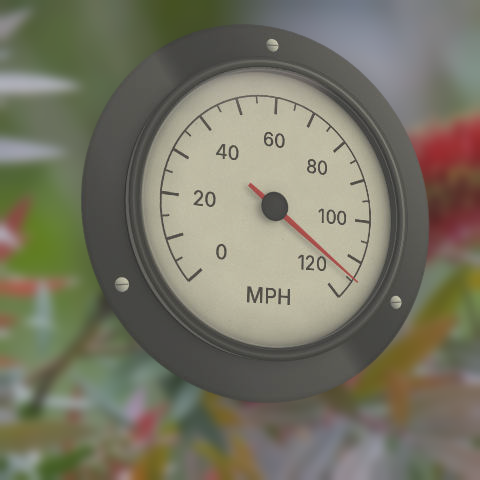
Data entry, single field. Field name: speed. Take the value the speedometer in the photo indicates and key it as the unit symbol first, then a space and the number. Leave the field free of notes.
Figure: mph 115
